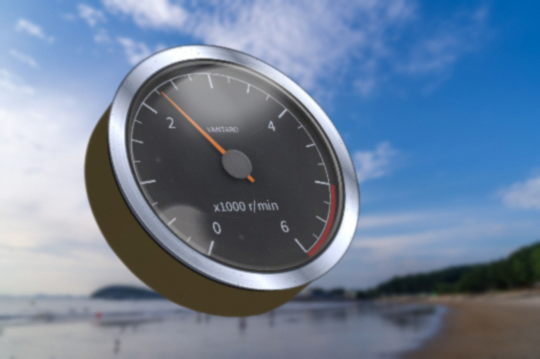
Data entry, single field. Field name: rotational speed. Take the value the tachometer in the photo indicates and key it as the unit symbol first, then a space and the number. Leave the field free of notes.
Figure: rpm 2250
